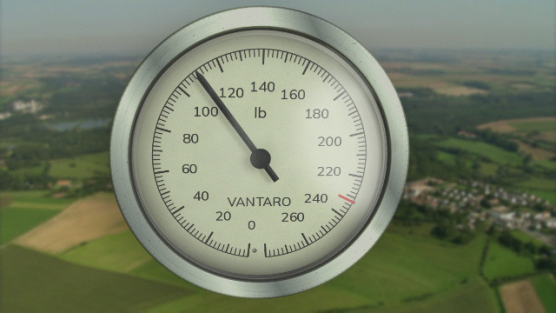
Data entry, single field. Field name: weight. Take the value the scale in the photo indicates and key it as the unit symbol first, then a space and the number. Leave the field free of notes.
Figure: lb 110
